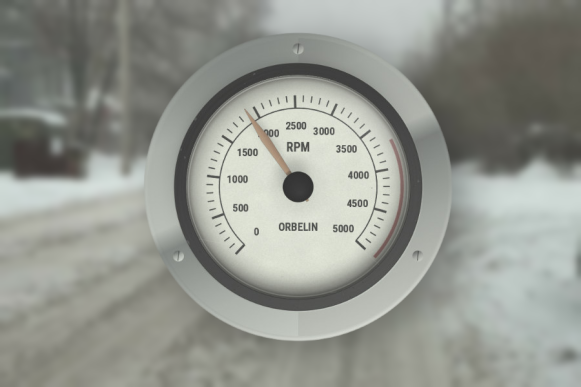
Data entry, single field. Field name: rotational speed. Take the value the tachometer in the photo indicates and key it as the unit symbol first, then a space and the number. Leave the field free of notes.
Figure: rpm 1900
